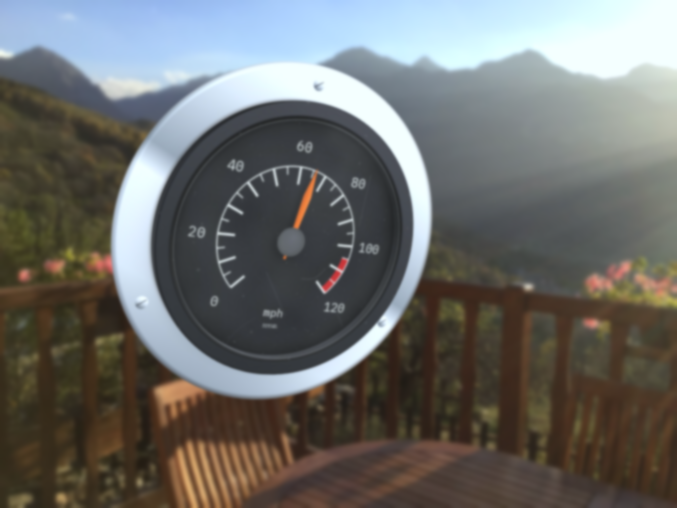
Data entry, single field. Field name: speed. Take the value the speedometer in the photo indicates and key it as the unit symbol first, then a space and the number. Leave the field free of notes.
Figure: mph 65
